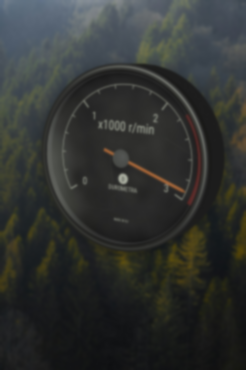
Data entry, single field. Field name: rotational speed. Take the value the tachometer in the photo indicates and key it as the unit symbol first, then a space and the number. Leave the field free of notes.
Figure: rpm 2900
